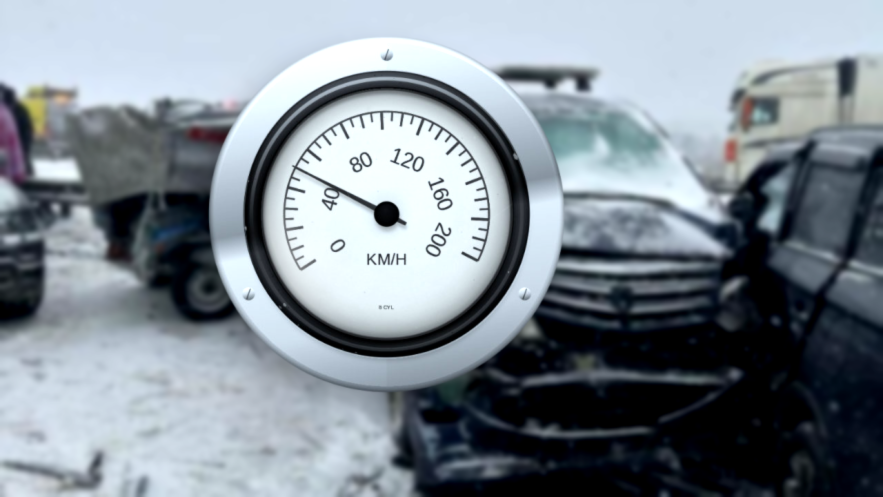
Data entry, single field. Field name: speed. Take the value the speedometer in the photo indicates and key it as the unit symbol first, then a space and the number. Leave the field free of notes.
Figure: km/h 50
